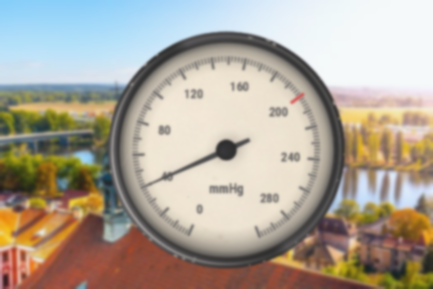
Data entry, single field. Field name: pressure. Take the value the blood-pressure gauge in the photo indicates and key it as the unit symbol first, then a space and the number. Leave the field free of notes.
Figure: mmHg 40
